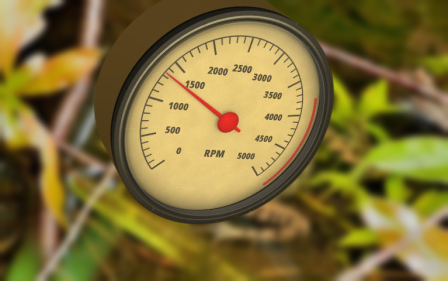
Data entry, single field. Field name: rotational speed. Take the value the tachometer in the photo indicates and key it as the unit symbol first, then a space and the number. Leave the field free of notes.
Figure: rpm 1350
